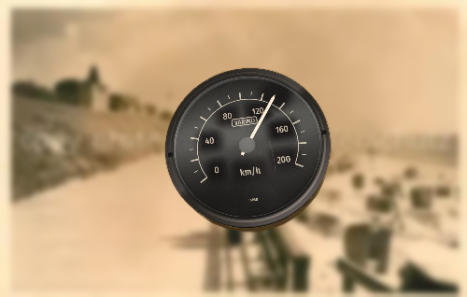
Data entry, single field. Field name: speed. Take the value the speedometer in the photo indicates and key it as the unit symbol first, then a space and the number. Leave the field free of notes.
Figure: km/h 130
